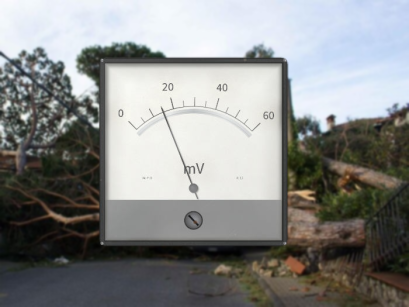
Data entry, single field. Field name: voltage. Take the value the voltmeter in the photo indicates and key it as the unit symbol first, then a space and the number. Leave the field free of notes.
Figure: mV 15
